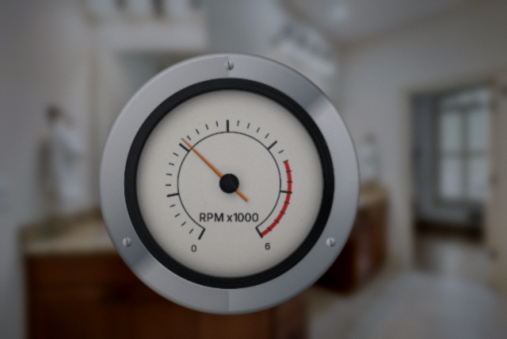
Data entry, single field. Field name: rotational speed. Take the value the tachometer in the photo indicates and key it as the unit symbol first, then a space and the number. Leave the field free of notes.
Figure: rpm 2100
